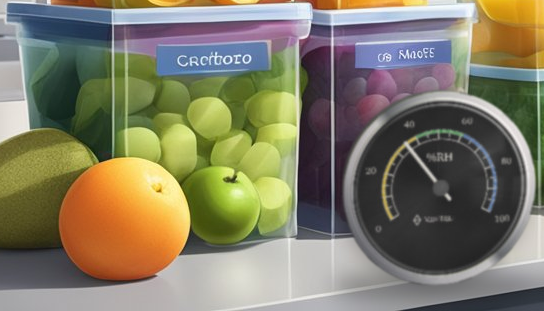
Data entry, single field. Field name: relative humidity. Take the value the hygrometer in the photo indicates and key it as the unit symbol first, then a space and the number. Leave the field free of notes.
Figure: % 35
